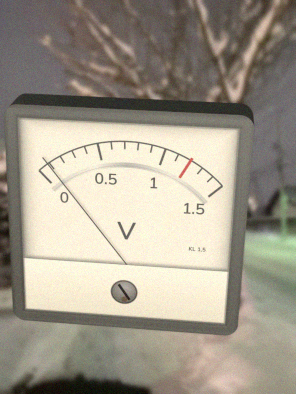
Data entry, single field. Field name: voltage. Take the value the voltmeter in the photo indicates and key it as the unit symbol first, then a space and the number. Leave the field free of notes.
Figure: V 0.1
